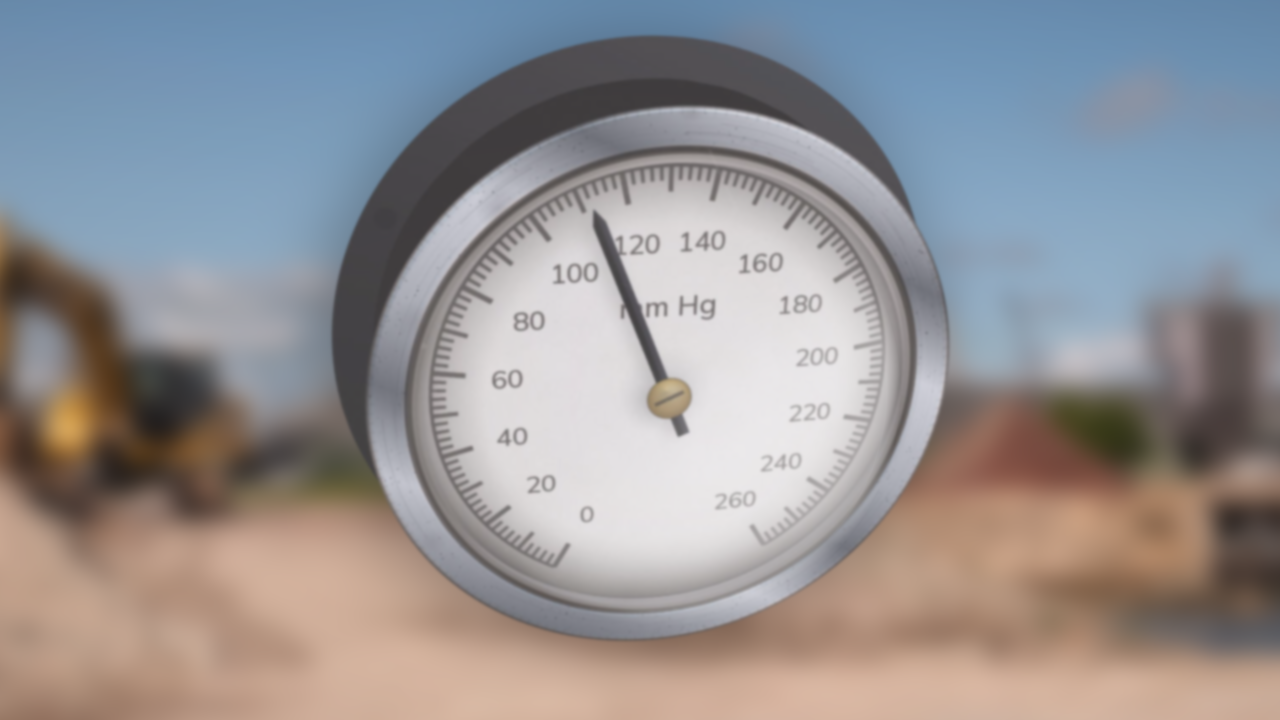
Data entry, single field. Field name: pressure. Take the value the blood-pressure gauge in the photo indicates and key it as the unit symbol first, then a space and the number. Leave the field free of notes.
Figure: mmHg 112
